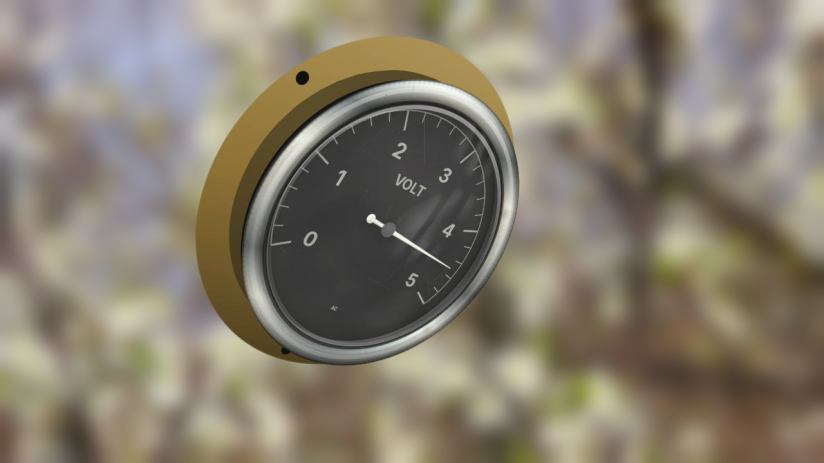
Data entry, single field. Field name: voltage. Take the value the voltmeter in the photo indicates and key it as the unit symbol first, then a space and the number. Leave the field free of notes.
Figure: V 4.5
